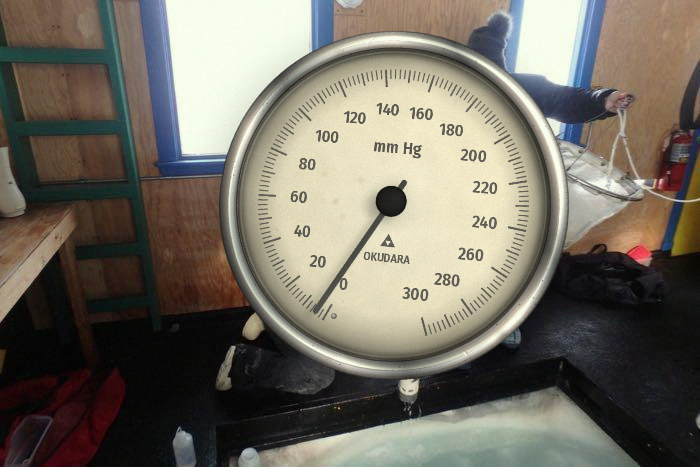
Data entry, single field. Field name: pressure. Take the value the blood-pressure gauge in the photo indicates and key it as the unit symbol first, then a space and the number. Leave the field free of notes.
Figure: mmHg 4
